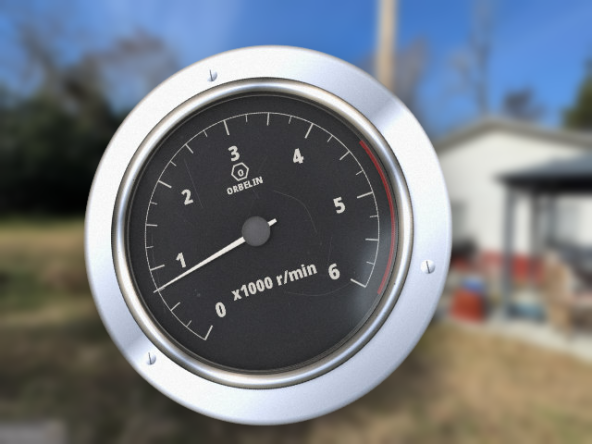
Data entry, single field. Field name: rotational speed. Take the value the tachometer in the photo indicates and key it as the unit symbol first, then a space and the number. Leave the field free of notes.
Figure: rpm 750
